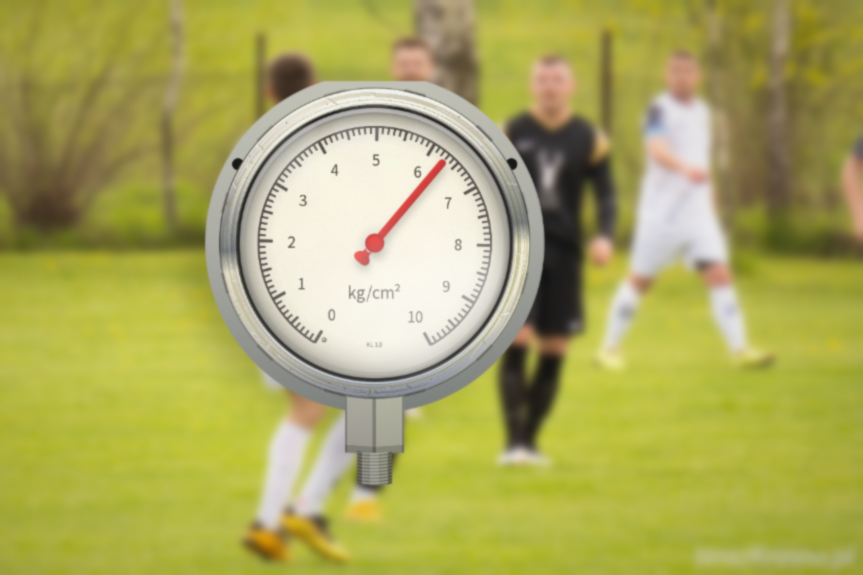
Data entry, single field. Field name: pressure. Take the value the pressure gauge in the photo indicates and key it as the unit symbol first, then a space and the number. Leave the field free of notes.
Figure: kg/cm² 6.3
